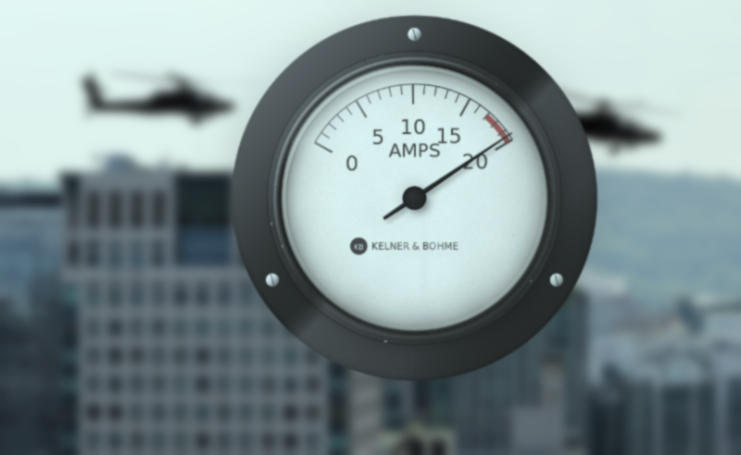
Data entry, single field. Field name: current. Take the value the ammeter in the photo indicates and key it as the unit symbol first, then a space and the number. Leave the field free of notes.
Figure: A 19.5
